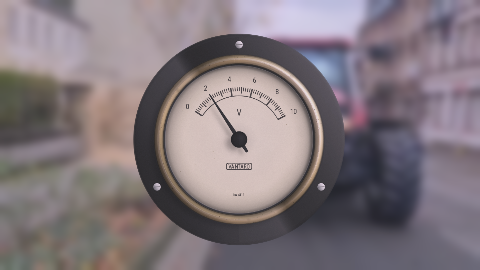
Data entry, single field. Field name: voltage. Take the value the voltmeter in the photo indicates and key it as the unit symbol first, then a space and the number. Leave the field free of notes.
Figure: V 2
